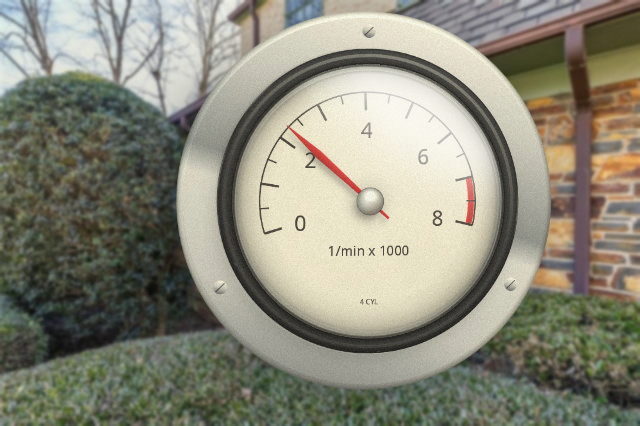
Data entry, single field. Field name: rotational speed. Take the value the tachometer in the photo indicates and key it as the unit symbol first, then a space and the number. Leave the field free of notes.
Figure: rpm 2250
